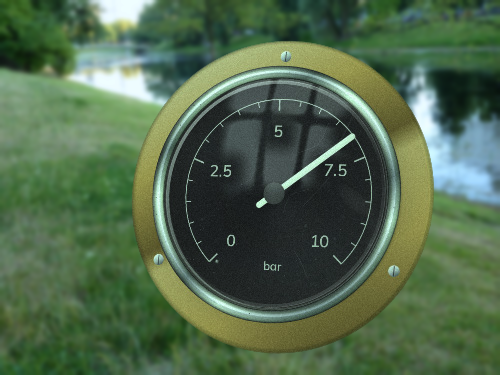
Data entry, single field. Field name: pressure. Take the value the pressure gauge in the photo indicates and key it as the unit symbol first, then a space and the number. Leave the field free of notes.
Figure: bar 7
